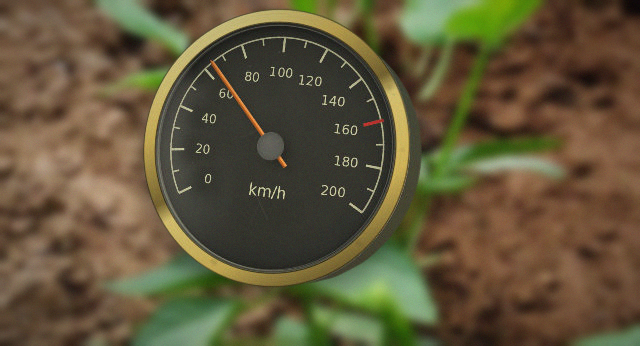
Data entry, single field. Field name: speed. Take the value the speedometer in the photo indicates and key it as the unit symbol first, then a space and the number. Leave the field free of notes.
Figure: km/h 65
